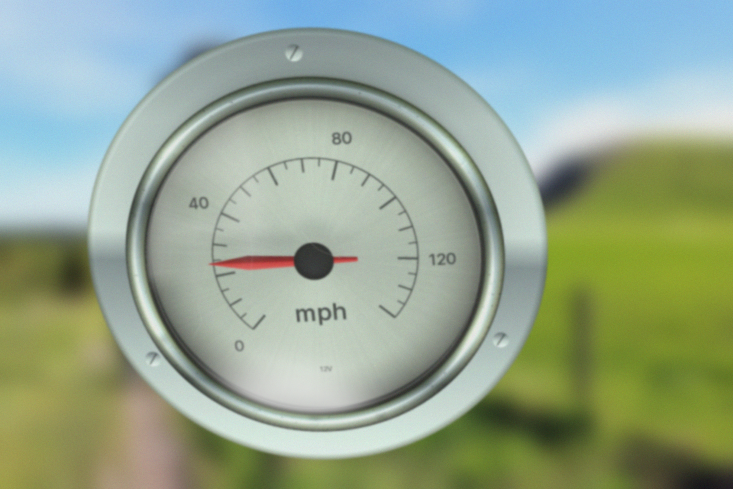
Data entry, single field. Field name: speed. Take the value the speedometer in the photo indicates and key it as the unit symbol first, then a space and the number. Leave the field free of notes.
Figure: mph 25
